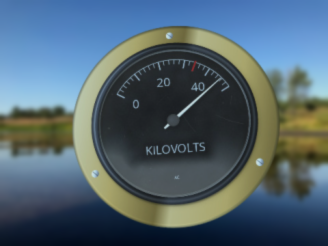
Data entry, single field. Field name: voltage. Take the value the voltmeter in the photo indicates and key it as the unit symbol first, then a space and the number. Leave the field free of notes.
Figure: kV 46
